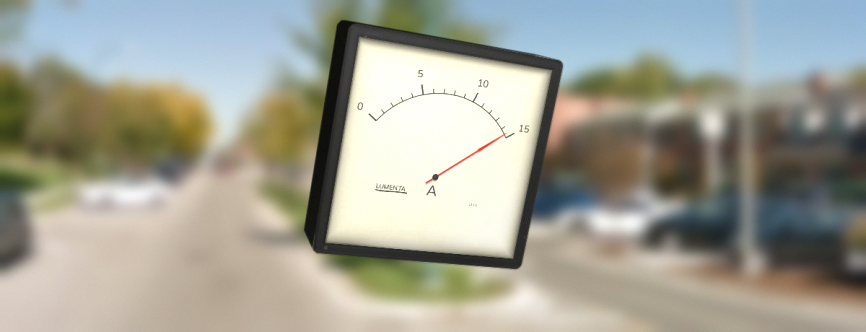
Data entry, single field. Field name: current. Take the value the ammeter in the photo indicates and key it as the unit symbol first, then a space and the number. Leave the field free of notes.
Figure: A 14.5
